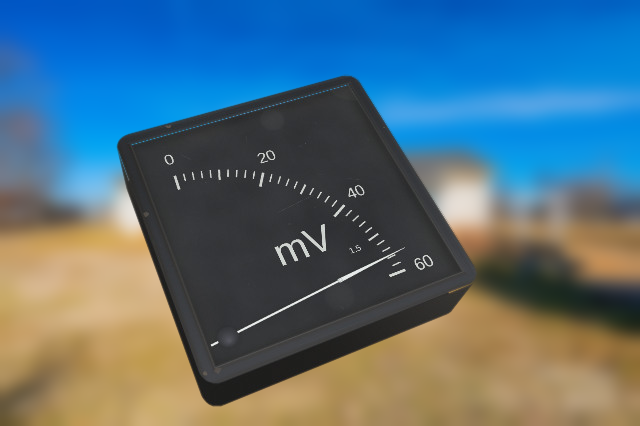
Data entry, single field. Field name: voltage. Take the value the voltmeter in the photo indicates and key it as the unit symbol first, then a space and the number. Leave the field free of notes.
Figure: mV 56
